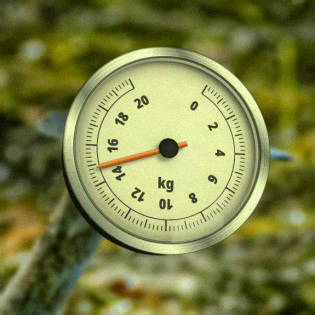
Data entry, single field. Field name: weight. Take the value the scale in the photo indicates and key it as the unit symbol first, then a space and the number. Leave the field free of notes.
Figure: kg 14.8
